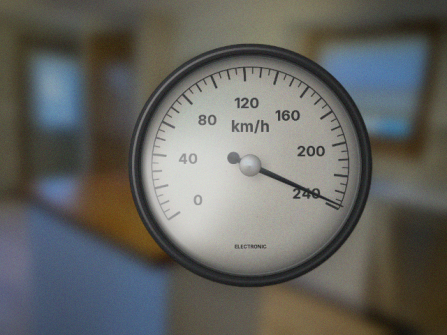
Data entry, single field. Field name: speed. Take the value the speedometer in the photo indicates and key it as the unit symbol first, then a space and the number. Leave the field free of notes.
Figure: km/h 237.5
